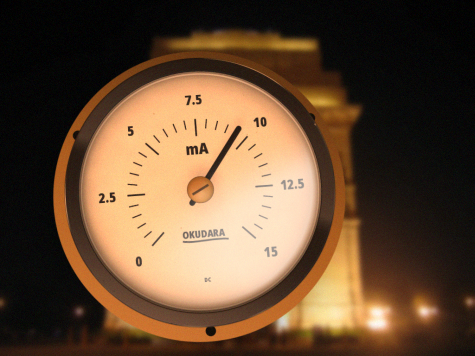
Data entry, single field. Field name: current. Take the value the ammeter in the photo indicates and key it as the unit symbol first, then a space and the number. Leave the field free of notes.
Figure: mA 9.5
